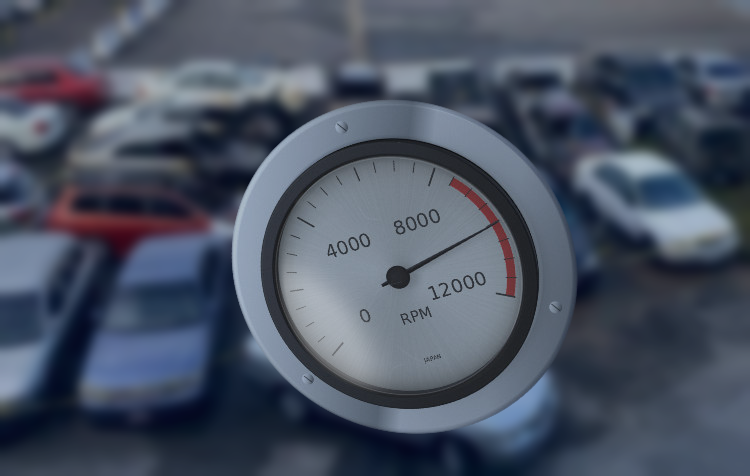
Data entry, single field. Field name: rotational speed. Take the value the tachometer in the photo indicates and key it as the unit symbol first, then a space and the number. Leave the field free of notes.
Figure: rpm 10000
